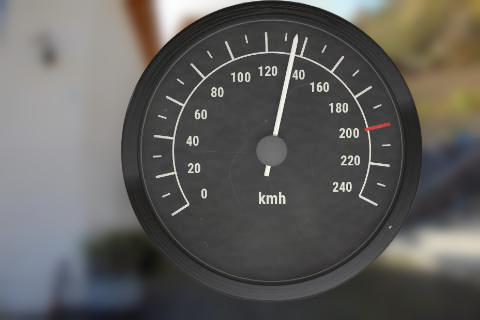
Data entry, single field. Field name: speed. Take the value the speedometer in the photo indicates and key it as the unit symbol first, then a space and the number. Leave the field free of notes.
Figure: km/h 135
